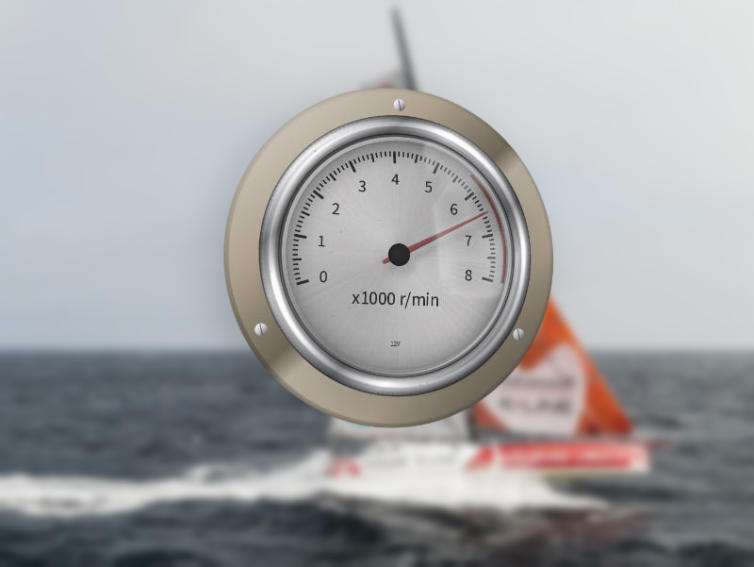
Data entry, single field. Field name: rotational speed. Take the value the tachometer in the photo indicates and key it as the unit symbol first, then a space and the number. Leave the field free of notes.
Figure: rpm 6500
